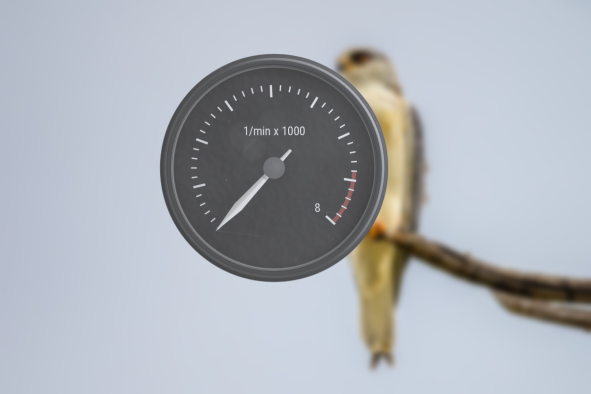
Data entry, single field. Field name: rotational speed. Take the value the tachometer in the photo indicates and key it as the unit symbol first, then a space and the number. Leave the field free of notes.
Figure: rpm 0
